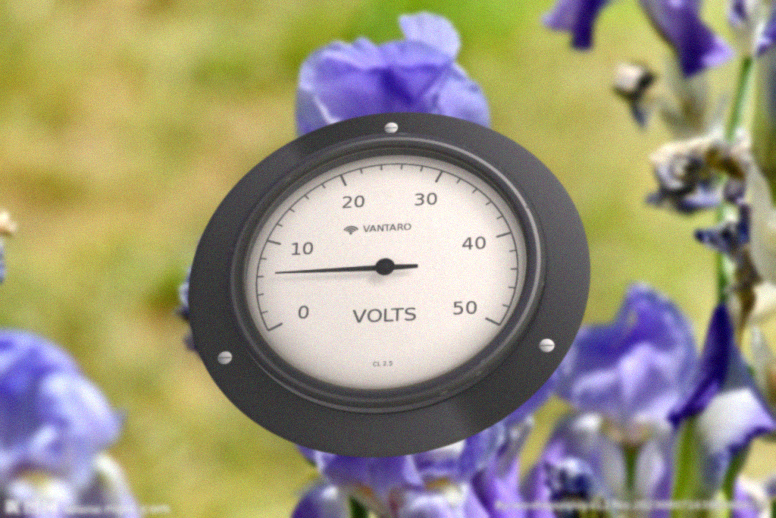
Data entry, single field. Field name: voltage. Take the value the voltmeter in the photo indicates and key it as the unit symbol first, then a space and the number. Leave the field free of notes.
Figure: V 6
